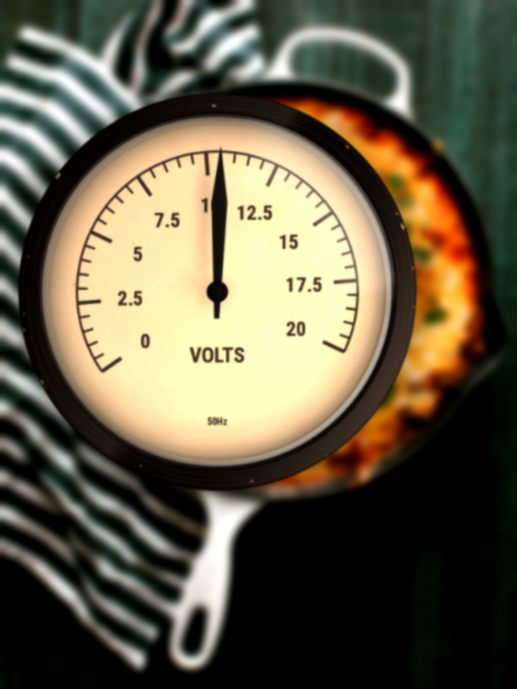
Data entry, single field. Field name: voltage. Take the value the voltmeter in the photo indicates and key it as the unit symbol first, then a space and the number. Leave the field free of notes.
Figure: V 10.5
